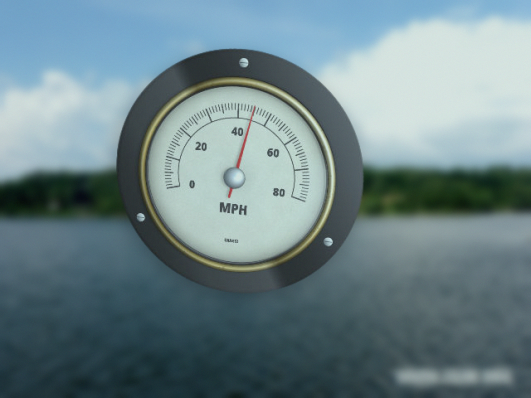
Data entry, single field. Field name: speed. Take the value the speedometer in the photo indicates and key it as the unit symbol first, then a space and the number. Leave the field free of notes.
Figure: mph 45
